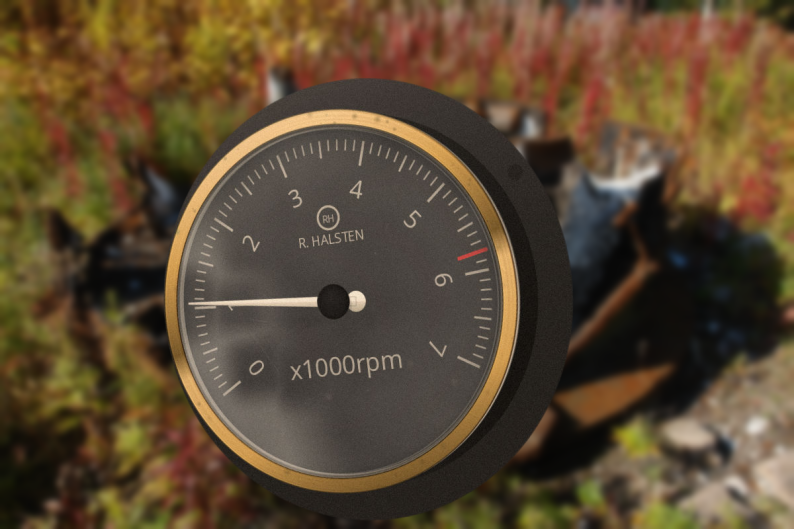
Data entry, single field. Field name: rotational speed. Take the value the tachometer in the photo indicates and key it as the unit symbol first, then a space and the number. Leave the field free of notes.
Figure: rpm 1050
